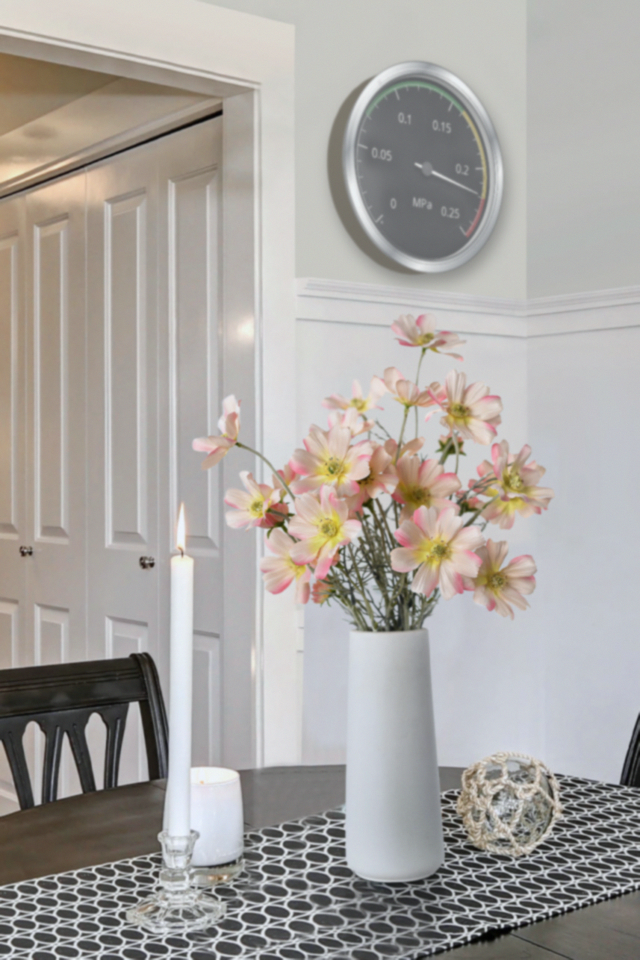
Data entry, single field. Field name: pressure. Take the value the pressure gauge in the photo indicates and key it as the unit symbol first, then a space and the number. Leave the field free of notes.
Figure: MPa 0.22
